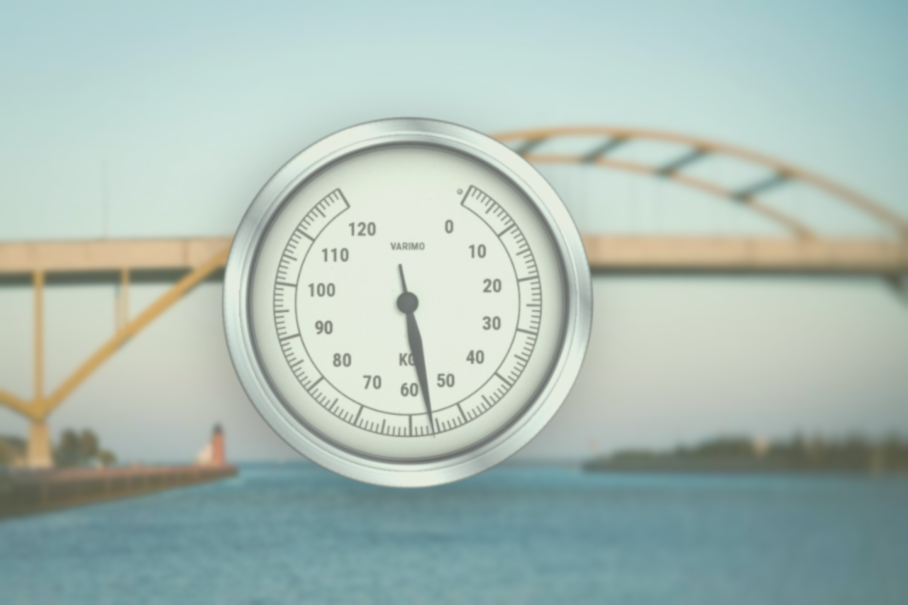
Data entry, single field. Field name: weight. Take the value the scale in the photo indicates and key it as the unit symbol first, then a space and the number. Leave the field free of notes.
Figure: kg 56
